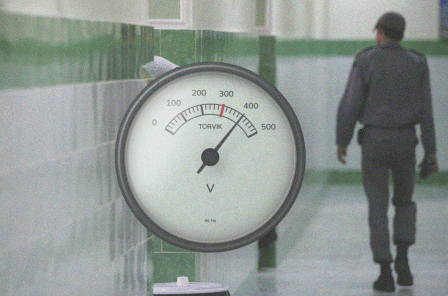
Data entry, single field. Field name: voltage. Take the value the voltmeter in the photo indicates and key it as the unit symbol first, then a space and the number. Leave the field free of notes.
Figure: V 400
